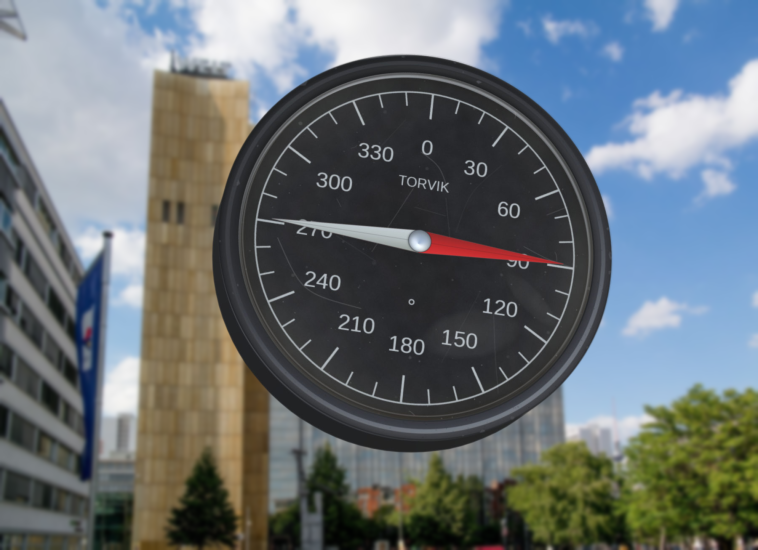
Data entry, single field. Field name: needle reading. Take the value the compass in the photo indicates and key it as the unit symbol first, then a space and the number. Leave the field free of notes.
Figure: ° 90
